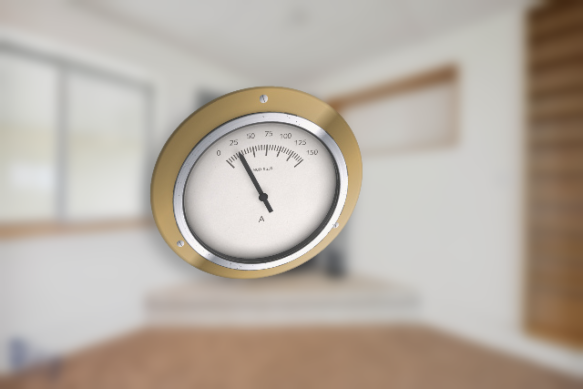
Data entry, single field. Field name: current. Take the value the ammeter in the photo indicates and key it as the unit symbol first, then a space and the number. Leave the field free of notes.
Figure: A 25
